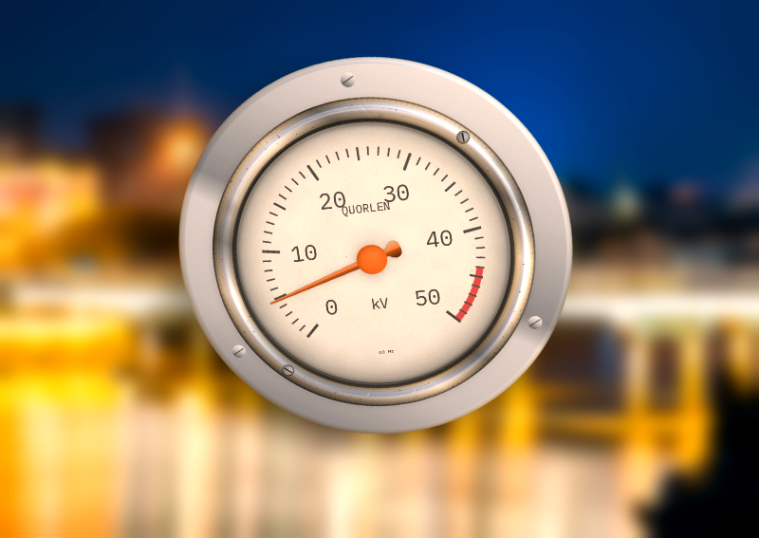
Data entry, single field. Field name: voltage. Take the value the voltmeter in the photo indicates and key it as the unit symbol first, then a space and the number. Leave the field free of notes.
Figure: kV 5
